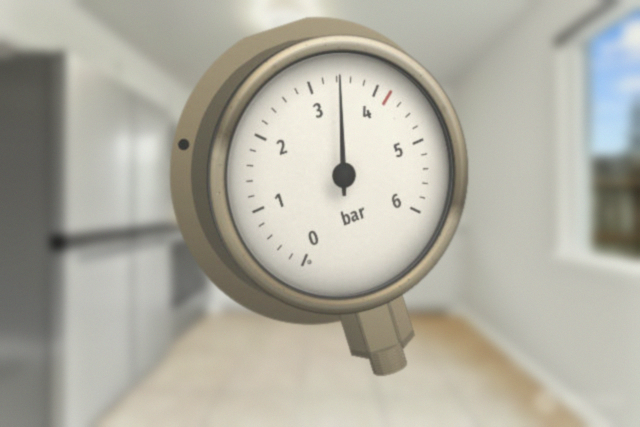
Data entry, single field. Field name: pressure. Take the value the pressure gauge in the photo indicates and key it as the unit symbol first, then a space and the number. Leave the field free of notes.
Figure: bar 3.4
